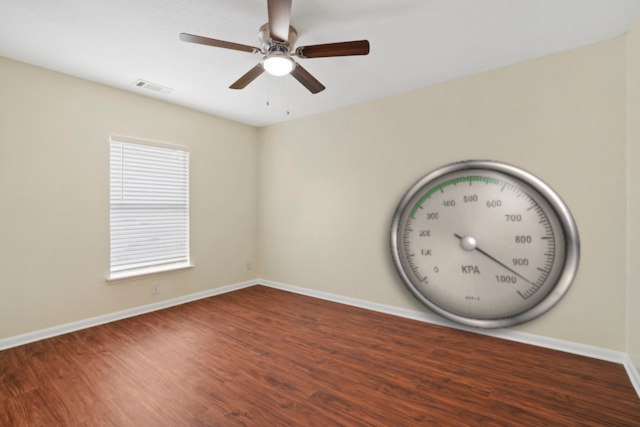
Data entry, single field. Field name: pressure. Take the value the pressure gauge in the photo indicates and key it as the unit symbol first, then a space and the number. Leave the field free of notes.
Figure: kPa 950
